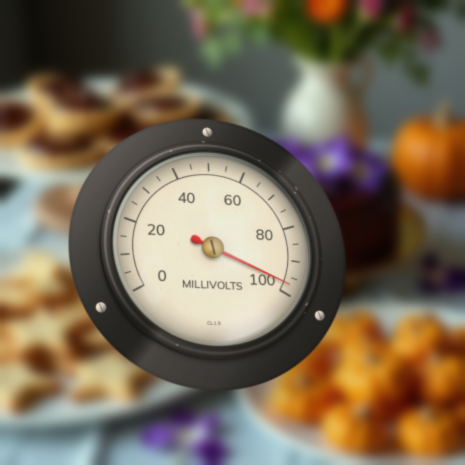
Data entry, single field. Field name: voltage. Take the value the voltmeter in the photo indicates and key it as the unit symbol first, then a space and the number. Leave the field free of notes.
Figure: mV 97.5
